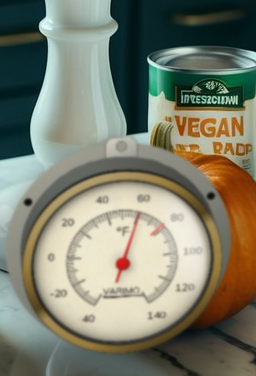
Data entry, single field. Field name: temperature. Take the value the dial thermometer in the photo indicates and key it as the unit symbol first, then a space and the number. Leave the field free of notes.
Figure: °F 60
